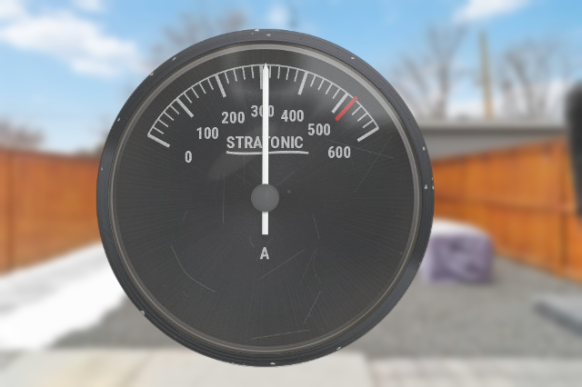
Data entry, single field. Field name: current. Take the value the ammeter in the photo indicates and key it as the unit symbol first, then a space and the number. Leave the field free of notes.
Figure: A 310
